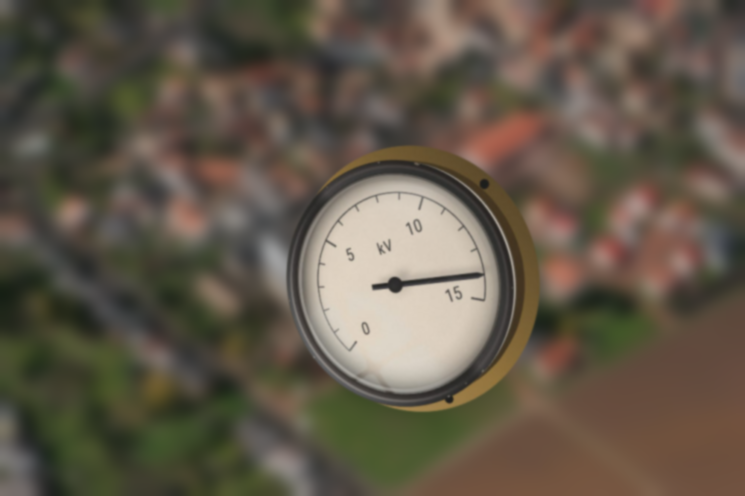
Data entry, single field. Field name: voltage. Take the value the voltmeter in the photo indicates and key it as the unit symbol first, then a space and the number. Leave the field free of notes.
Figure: kV 14
